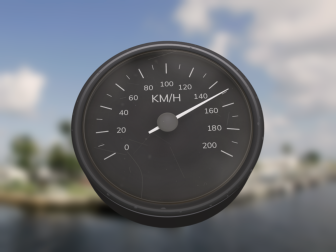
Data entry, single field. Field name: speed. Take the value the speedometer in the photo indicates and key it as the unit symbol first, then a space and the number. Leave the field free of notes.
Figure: km/h 150
